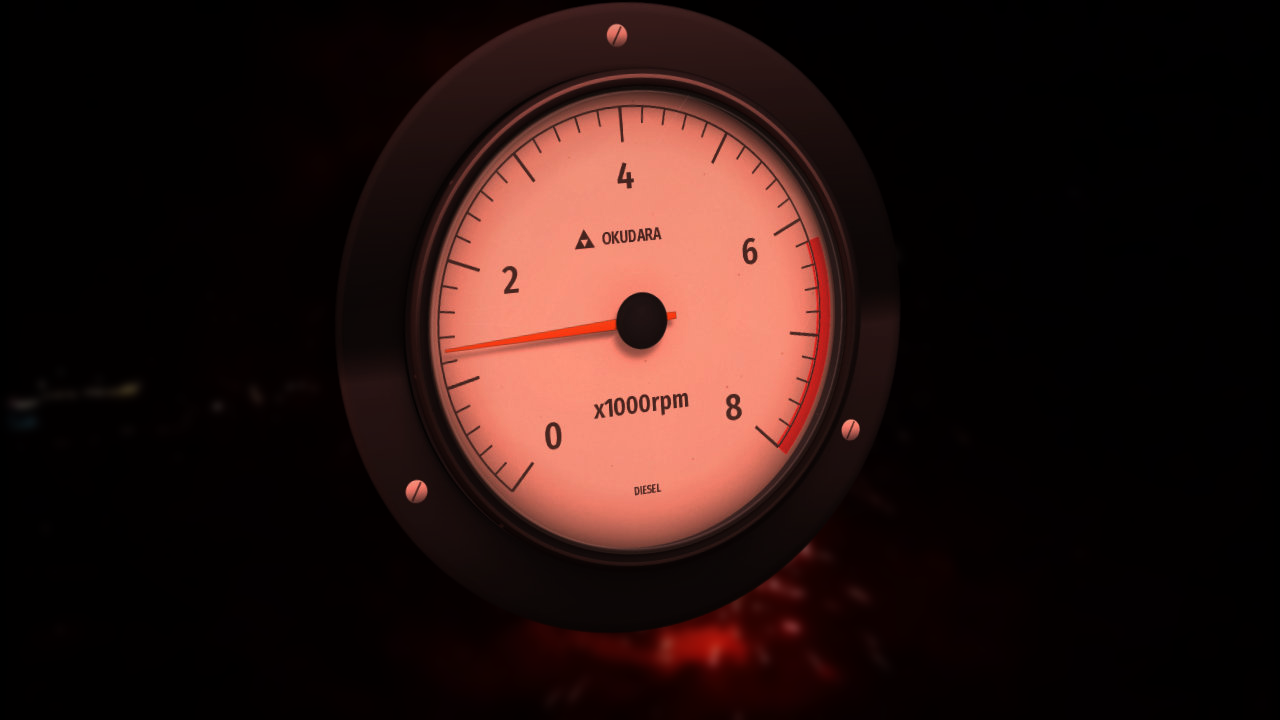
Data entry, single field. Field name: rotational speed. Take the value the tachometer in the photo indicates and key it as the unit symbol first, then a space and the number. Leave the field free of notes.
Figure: rpm 1300
